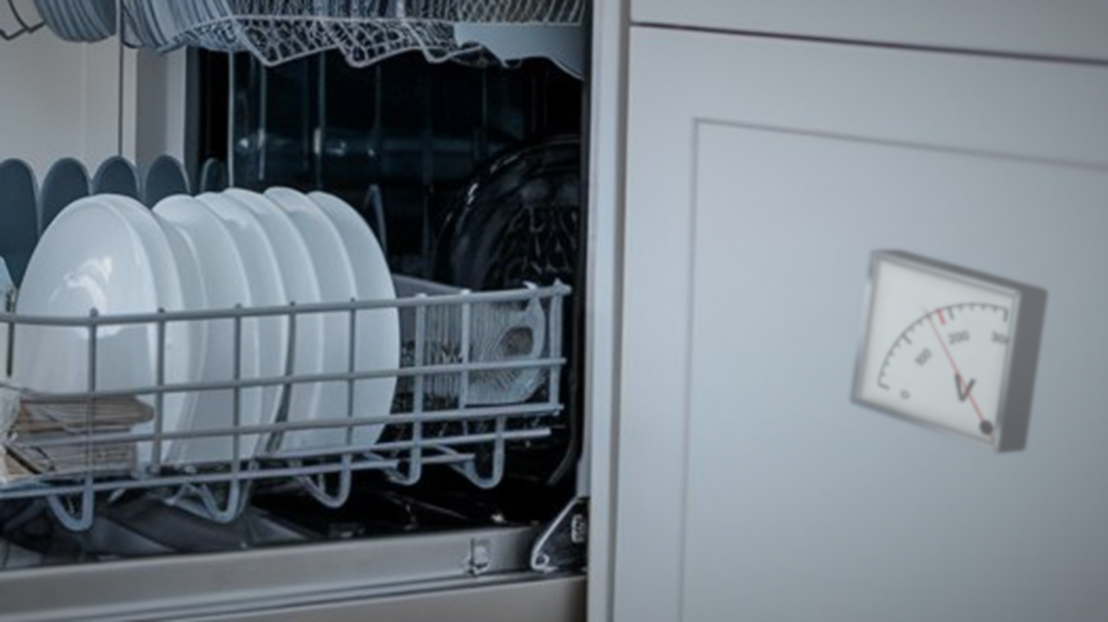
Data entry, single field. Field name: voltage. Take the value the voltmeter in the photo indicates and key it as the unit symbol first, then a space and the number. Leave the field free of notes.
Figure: V 160
